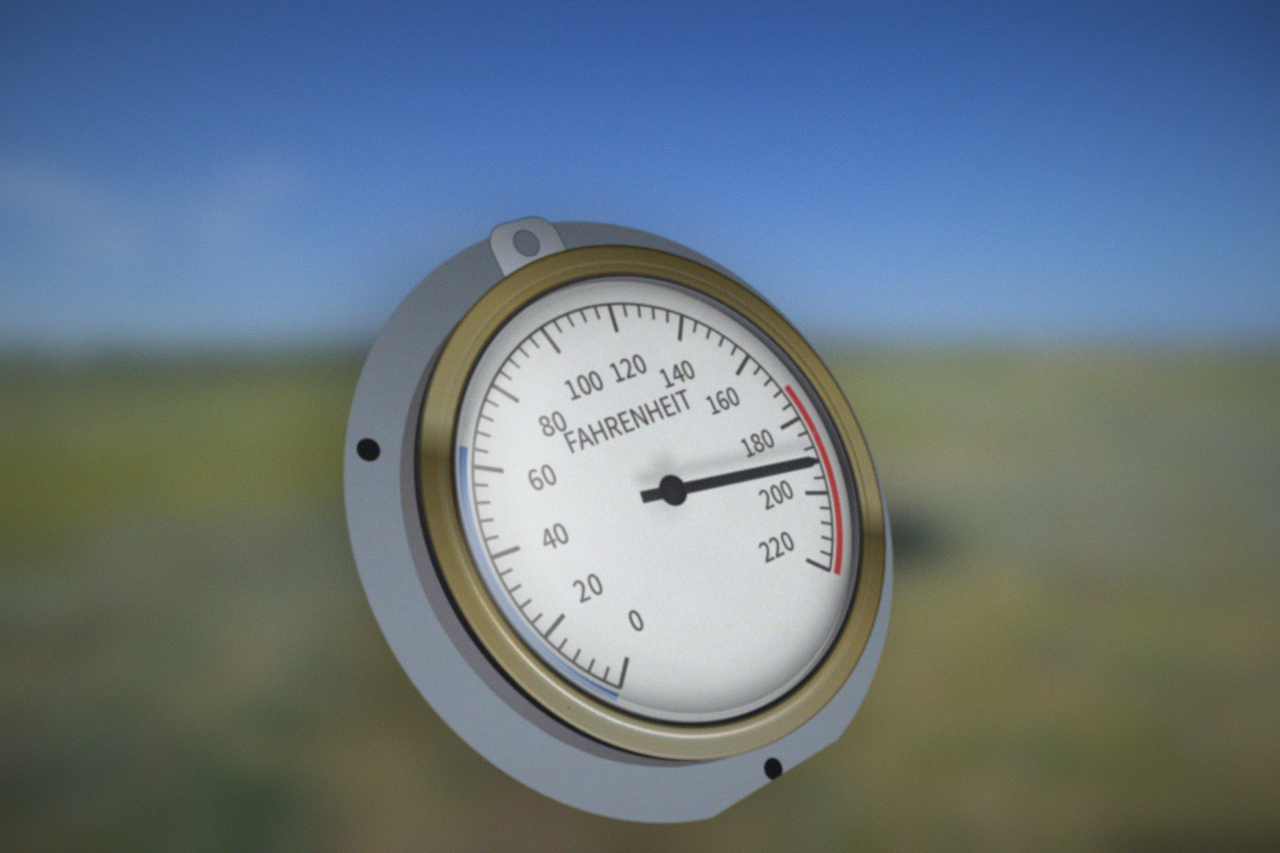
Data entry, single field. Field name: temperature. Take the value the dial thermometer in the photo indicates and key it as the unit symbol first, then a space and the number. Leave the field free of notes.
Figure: °F 192
